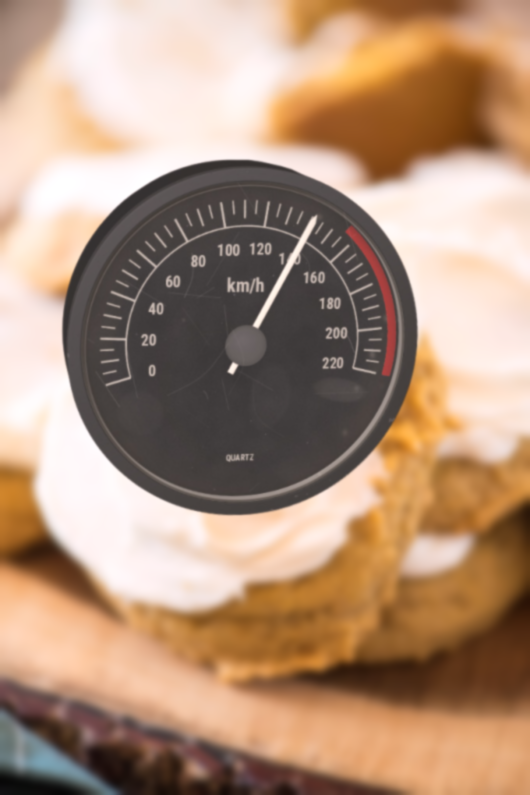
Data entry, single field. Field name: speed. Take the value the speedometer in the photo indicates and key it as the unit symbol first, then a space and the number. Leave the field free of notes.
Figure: km/h 140
